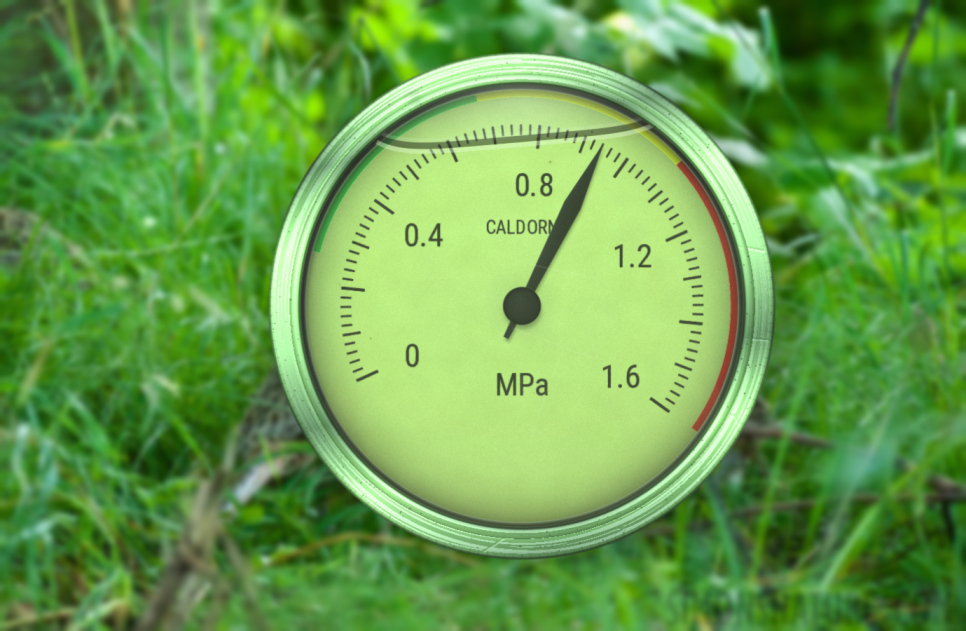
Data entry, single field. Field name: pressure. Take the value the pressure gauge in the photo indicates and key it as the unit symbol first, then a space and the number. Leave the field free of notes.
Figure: MPa 0.94
